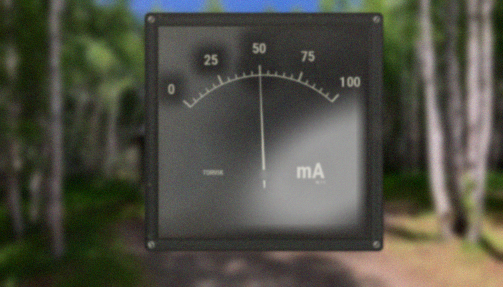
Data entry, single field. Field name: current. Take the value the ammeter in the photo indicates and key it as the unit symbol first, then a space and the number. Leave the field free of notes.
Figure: mA 50
